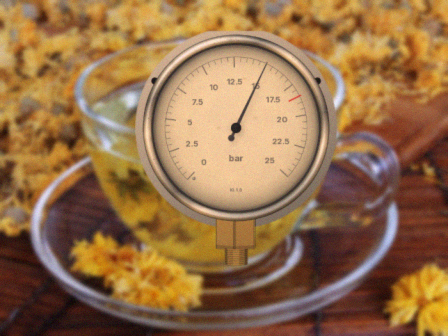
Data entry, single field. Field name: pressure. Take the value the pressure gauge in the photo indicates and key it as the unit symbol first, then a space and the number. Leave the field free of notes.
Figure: bar 15
